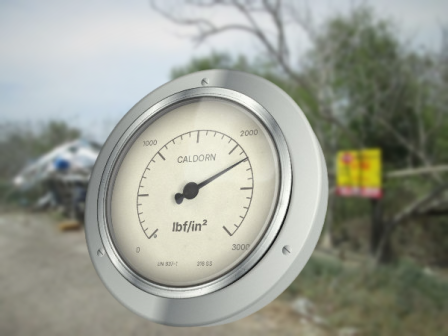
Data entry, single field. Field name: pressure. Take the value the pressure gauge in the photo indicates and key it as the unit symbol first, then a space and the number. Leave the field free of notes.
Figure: psi 2200
